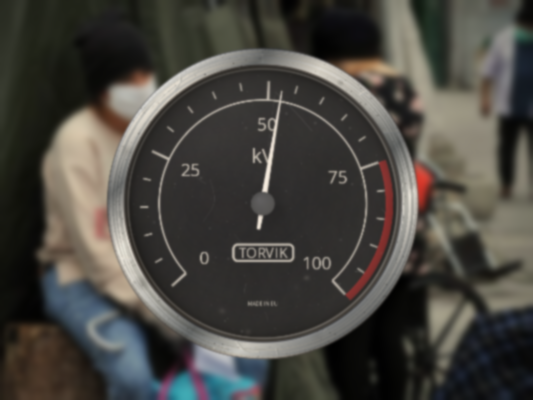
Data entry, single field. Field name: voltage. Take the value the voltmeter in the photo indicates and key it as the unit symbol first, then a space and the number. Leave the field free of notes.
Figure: kV 52.5
